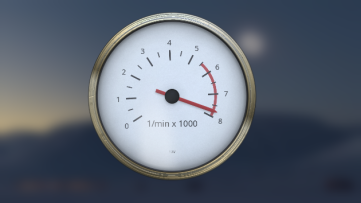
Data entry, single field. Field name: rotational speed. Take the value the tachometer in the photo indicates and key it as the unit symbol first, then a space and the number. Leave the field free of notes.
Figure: rpm 7750
